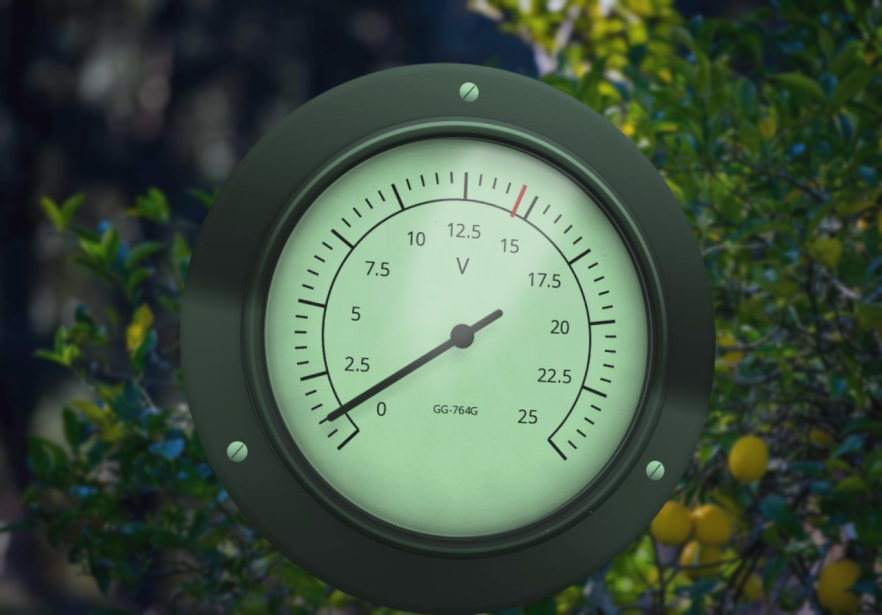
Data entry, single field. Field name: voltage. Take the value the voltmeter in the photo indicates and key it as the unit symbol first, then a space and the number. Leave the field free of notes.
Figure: V 1
